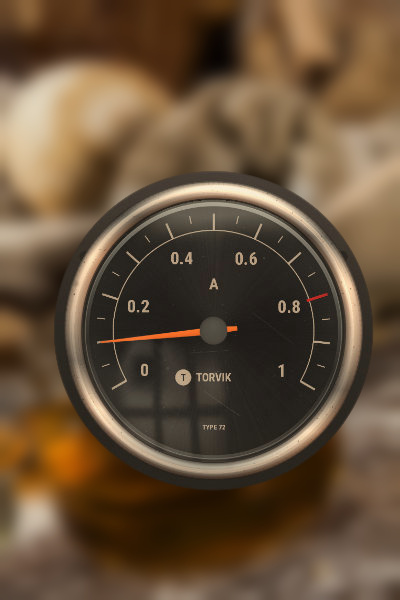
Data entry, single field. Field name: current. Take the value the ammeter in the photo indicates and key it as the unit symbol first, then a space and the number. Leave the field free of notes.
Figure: A 0.1
